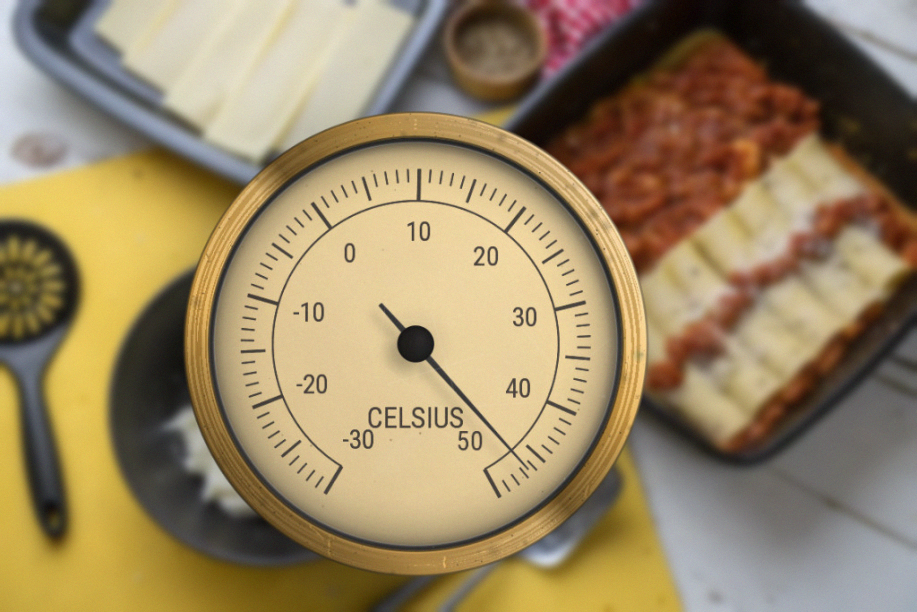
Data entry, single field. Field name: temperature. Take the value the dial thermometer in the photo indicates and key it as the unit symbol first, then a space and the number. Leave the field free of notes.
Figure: °C 46.5
